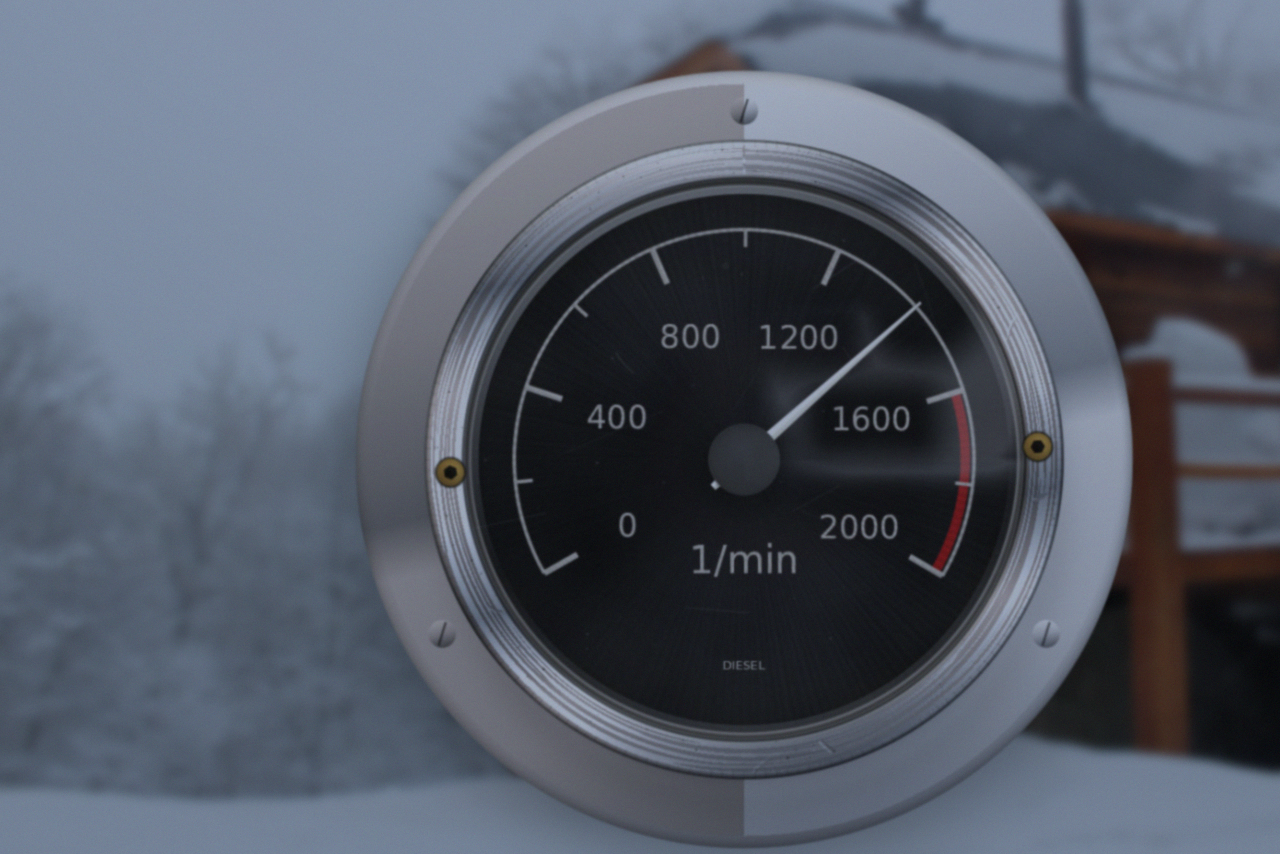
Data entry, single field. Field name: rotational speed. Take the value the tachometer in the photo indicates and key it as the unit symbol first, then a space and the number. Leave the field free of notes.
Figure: rpm 1400
